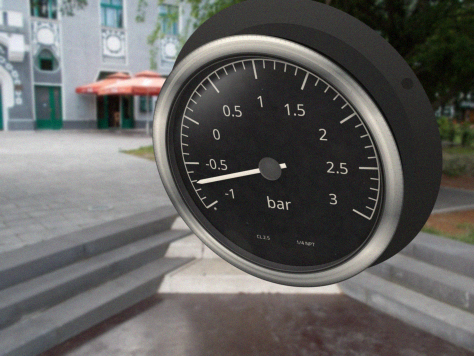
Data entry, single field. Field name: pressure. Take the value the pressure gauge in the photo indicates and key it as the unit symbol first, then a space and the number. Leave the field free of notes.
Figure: bar -0.7
